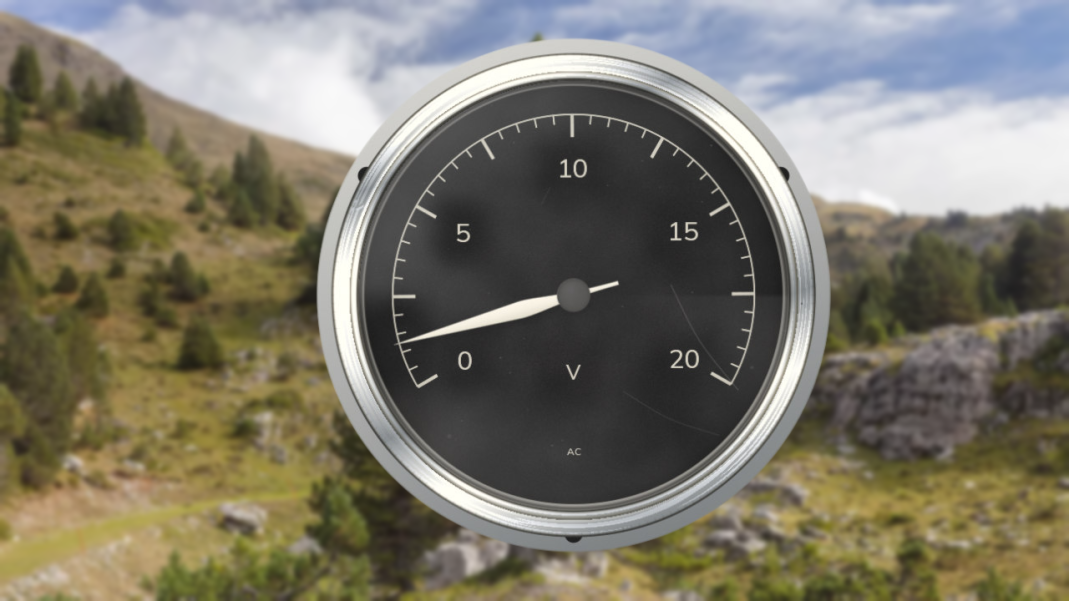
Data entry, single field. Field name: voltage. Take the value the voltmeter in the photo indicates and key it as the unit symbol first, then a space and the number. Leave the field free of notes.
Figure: V 1.25
